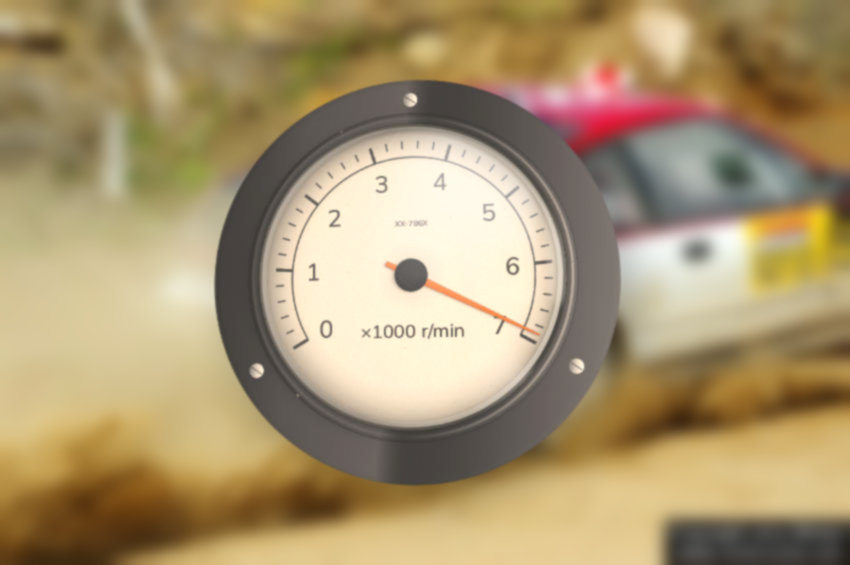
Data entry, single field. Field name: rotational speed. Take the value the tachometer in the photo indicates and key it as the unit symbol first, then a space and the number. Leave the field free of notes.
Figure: rpm 6900
